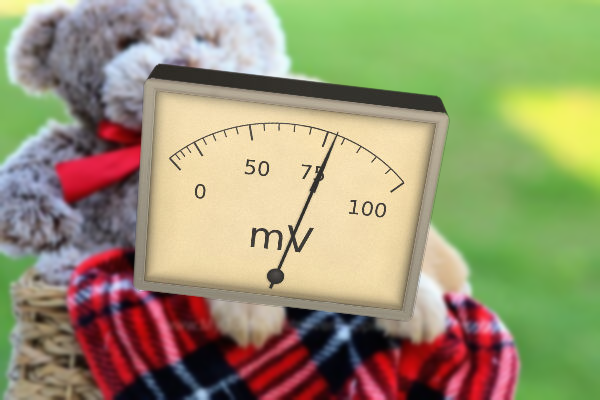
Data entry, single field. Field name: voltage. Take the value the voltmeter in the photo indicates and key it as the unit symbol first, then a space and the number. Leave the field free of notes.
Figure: mV 77.5
